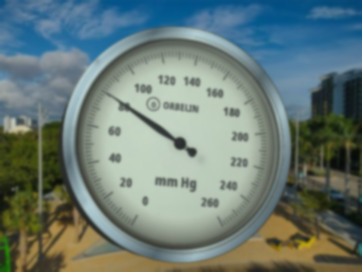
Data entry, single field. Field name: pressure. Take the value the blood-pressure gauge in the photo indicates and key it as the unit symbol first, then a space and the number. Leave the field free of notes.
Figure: mmHg 80
